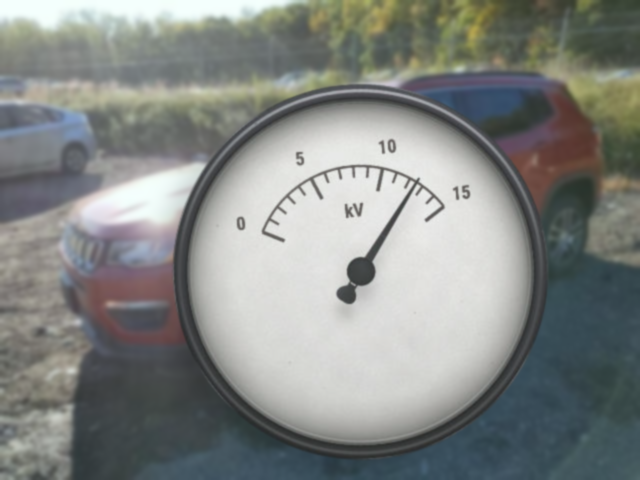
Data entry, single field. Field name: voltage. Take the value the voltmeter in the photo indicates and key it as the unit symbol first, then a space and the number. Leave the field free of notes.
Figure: kV 12.5
